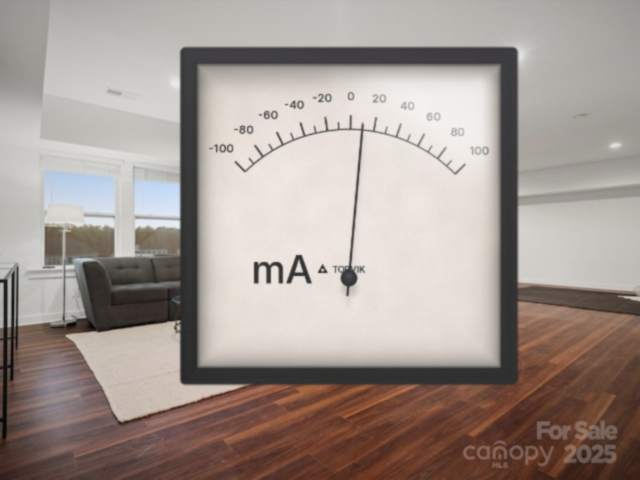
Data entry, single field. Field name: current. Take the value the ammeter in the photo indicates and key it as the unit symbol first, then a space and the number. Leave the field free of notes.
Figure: mA 10
